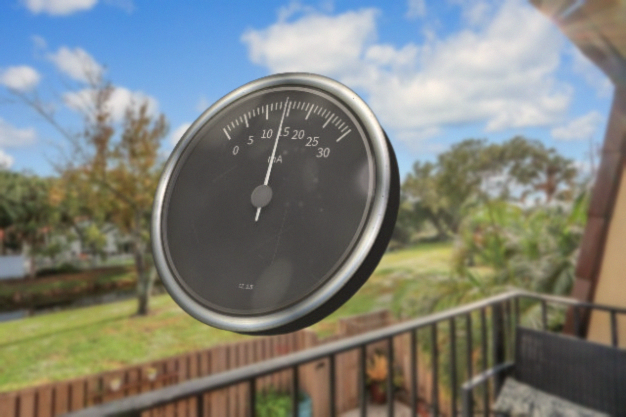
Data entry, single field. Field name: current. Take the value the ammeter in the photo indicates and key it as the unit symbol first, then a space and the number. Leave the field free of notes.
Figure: mA 15
